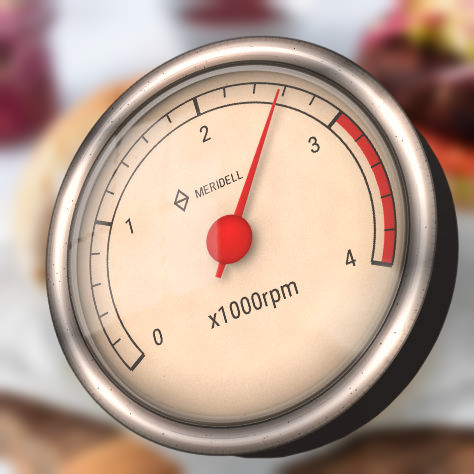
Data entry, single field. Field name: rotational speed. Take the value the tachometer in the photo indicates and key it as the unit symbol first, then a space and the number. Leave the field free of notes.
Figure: rpm 2600
